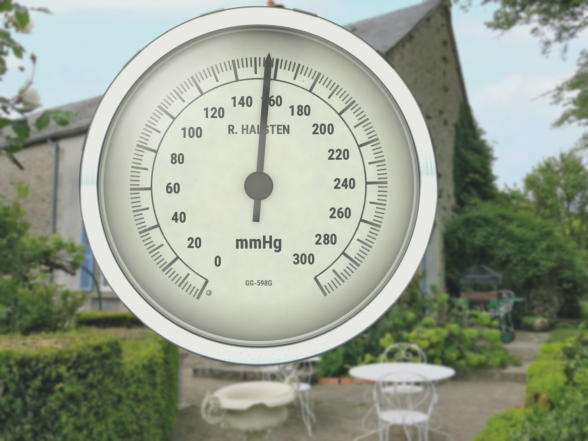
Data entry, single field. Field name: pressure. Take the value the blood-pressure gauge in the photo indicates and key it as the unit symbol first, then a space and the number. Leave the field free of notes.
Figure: mmHg 156
